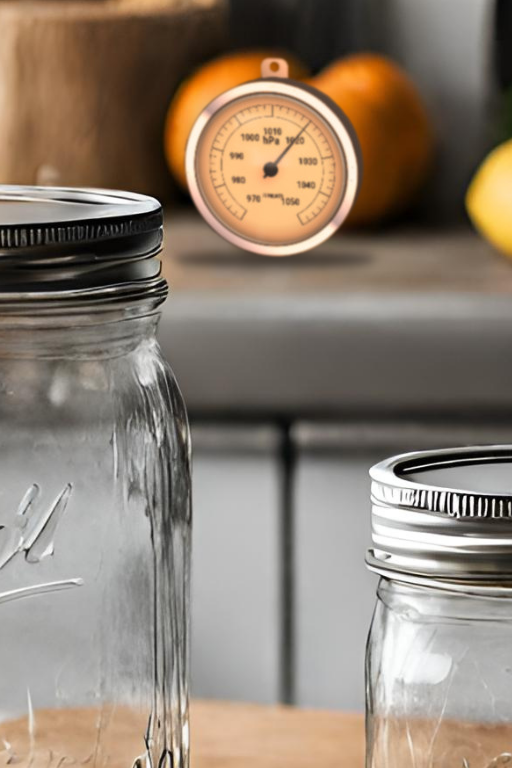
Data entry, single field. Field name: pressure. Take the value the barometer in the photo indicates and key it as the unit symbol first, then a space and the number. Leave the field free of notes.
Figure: hPa 1020
